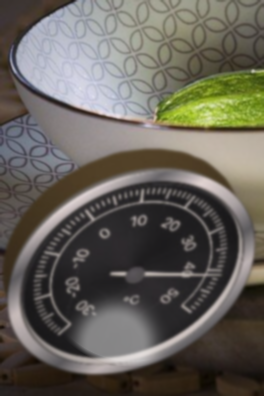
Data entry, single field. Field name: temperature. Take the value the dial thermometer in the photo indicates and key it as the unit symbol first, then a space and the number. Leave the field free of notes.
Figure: °C 40
